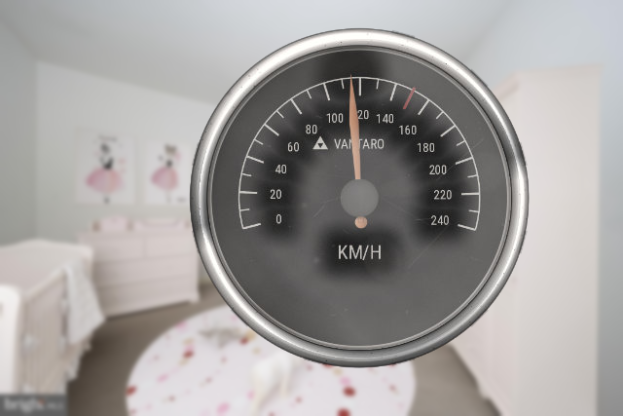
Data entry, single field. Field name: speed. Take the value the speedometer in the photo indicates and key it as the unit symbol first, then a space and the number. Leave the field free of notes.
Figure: km/h 115
